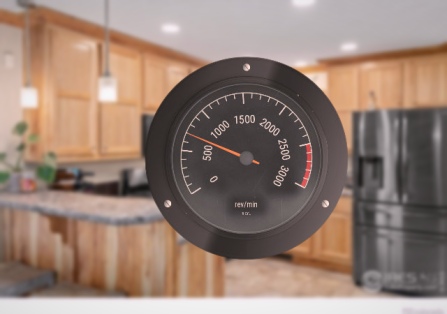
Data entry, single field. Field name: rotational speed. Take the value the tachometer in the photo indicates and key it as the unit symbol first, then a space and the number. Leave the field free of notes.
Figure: rpm 700
